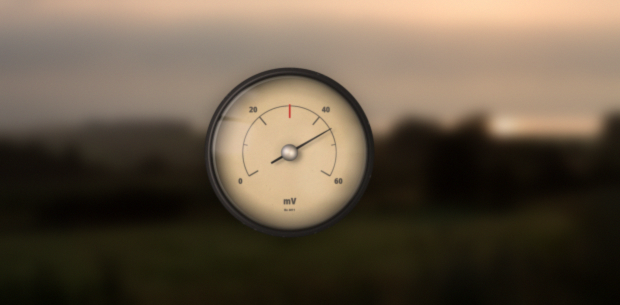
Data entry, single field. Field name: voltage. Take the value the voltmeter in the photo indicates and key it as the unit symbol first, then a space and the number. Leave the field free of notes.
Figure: mV 45
